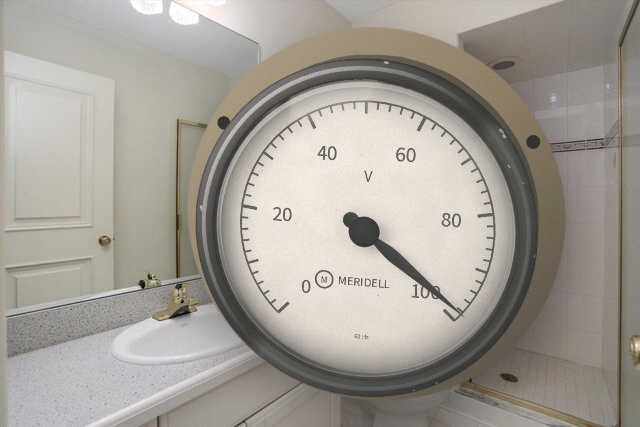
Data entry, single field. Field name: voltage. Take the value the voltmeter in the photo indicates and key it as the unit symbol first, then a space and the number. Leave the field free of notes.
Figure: V 98
